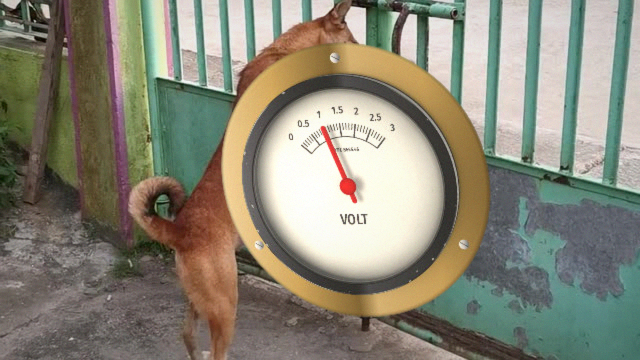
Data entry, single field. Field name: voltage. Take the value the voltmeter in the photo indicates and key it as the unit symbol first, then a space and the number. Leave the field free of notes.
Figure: V 1
